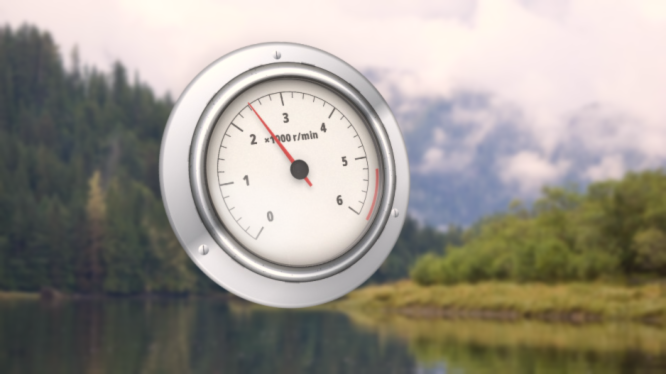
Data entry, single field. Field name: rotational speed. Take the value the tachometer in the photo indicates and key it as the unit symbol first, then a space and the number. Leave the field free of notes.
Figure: rpm 2400
